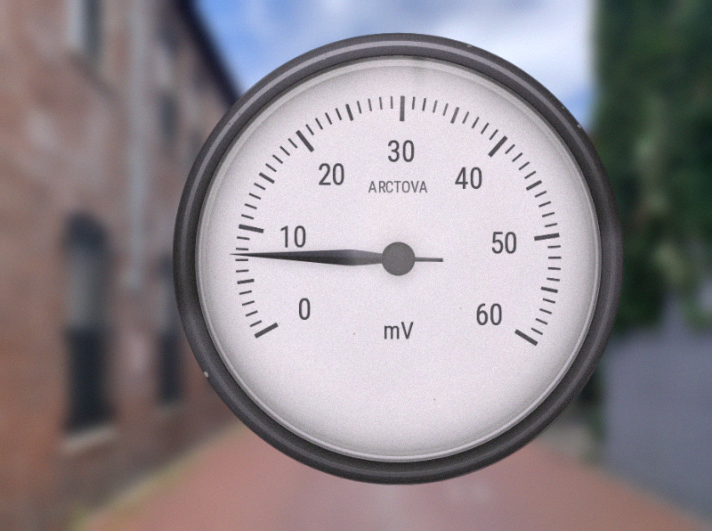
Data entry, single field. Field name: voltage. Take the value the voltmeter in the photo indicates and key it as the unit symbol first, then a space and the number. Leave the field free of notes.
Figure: mV 7.5
